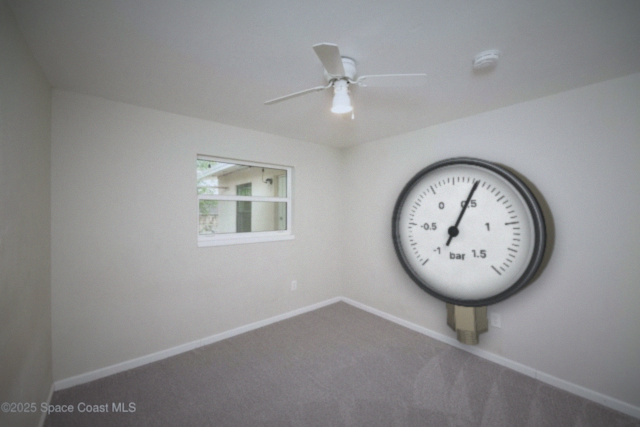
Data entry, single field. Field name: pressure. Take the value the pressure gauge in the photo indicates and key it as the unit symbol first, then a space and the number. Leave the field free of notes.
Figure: bar 0.5
